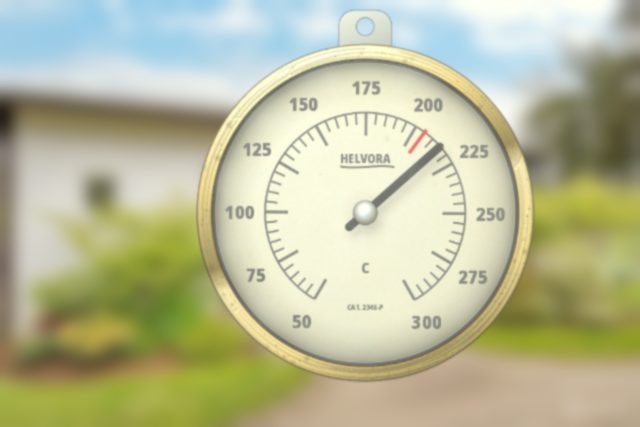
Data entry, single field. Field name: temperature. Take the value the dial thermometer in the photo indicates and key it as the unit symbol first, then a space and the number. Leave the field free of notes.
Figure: °C 215
